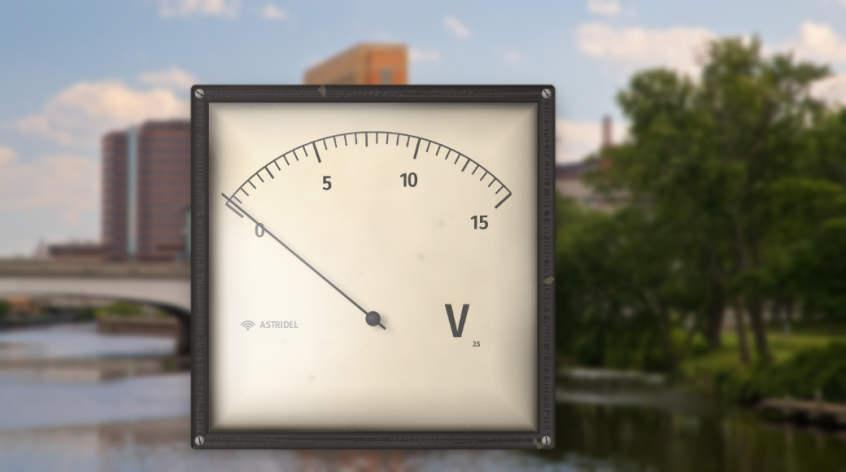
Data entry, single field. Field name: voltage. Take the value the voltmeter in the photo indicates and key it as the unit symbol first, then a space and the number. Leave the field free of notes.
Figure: V 0.25
